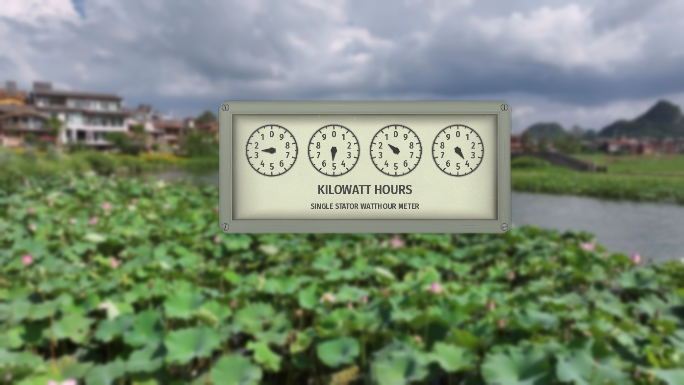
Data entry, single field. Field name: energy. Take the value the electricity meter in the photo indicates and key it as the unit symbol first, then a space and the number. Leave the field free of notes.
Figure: kWh 2514
